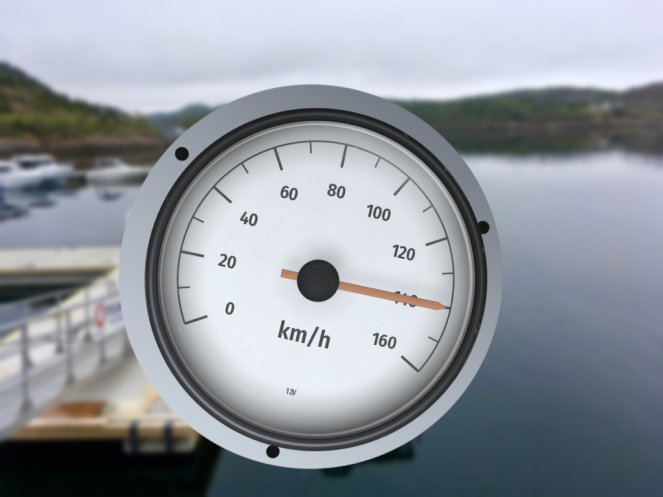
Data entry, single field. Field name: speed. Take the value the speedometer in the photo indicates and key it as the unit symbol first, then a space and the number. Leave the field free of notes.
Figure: km/h 140
